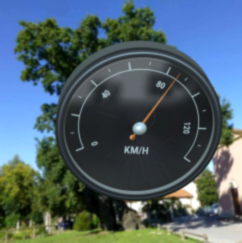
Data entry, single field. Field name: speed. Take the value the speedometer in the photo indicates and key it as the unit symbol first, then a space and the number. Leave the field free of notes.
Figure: km/h 85
